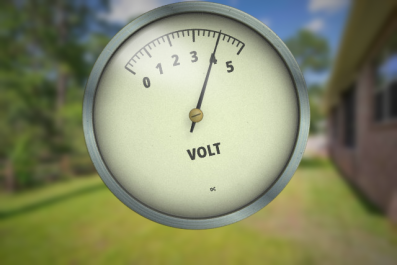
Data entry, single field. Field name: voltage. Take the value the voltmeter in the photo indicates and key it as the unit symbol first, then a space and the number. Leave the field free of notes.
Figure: V 4
